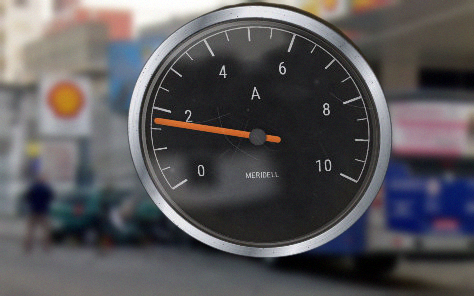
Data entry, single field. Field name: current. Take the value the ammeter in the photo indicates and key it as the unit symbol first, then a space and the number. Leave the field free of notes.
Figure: A 1.75
